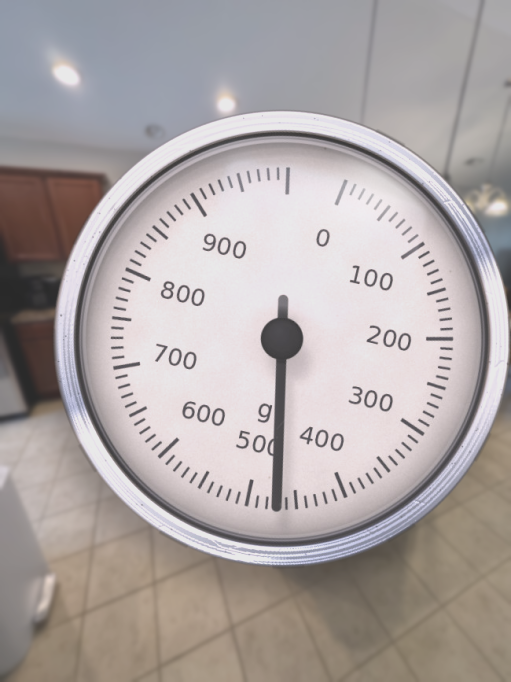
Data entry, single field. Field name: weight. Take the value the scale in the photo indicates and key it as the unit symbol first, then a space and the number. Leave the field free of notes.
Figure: g 470
